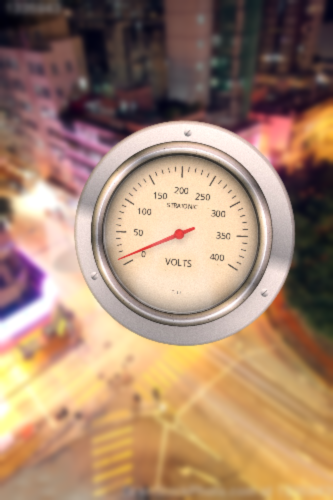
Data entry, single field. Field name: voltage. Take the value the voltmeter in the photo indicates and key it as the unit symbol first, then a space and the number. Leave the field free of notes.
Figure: V 10
